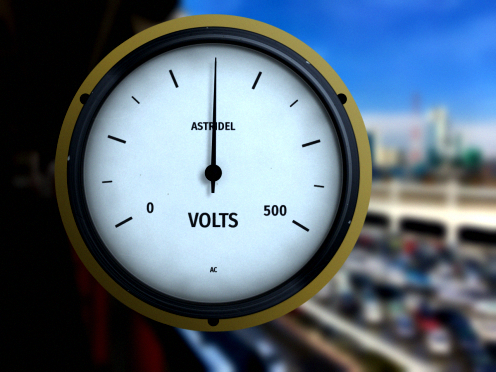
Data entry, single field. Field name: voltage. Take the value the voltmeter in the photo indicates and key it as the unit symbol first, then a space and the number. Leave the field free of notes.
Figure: V 250
